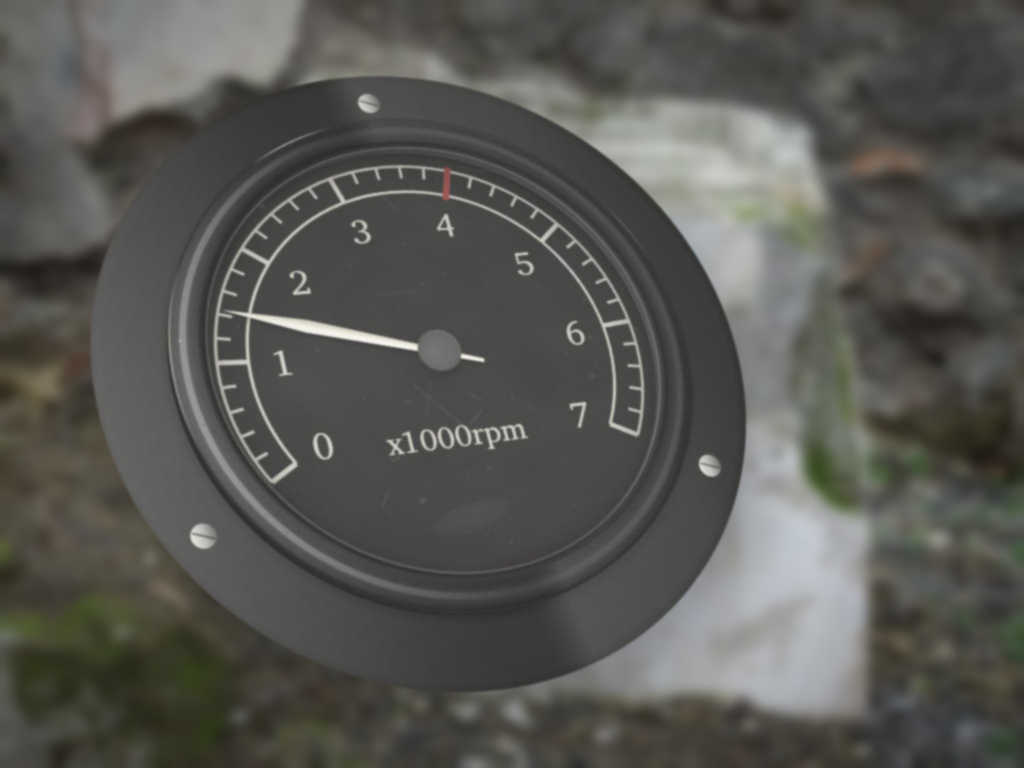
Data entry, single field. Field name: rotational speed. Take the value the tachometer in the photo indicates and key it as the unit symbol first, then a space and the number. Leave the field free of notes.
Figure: rpm 1400
